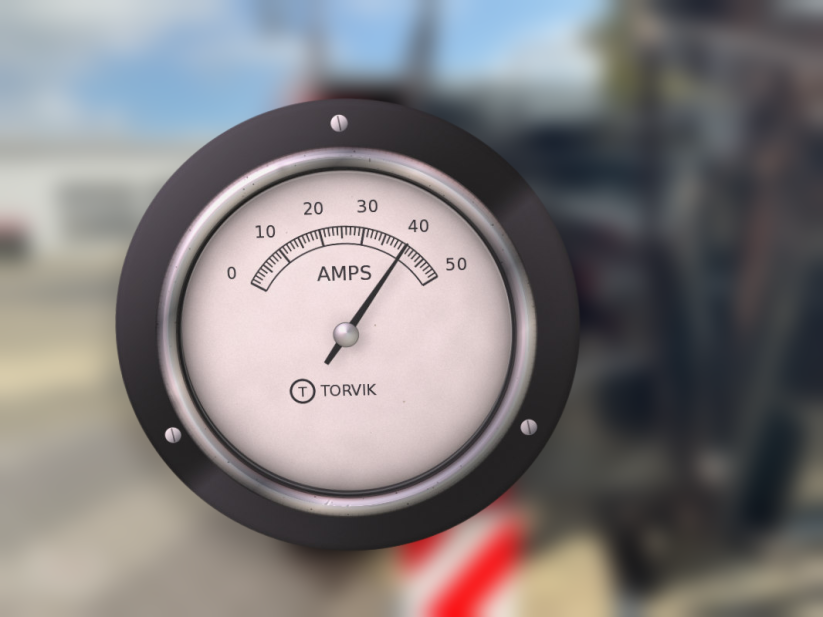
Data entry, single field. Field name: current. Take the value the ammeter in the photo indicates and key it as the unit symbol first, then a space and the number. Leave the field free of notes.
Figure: A 40
